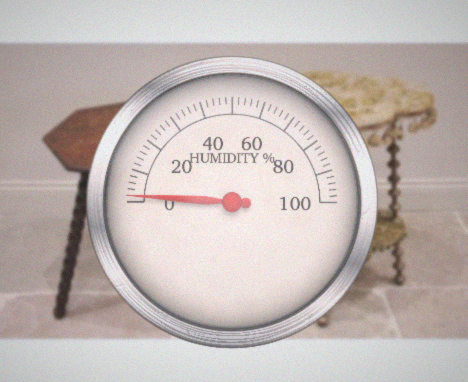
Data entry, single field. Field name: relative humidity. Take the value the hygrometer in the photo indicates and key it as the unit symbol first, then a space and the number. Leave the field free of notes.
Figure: % 2
